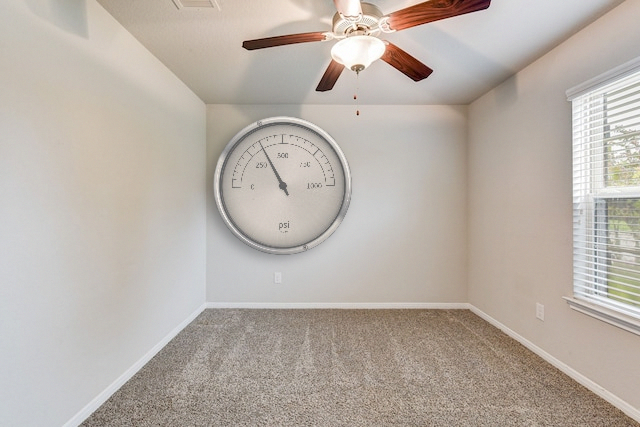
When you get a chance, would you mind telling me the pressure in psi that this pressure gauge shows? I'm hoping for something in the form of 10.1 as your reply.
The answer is 350
